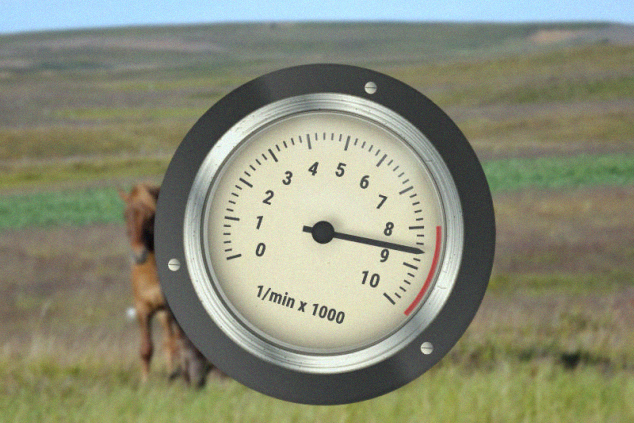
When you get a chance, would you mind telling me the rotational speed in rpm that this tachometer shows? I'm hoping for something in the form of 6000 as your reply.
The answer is 8600
